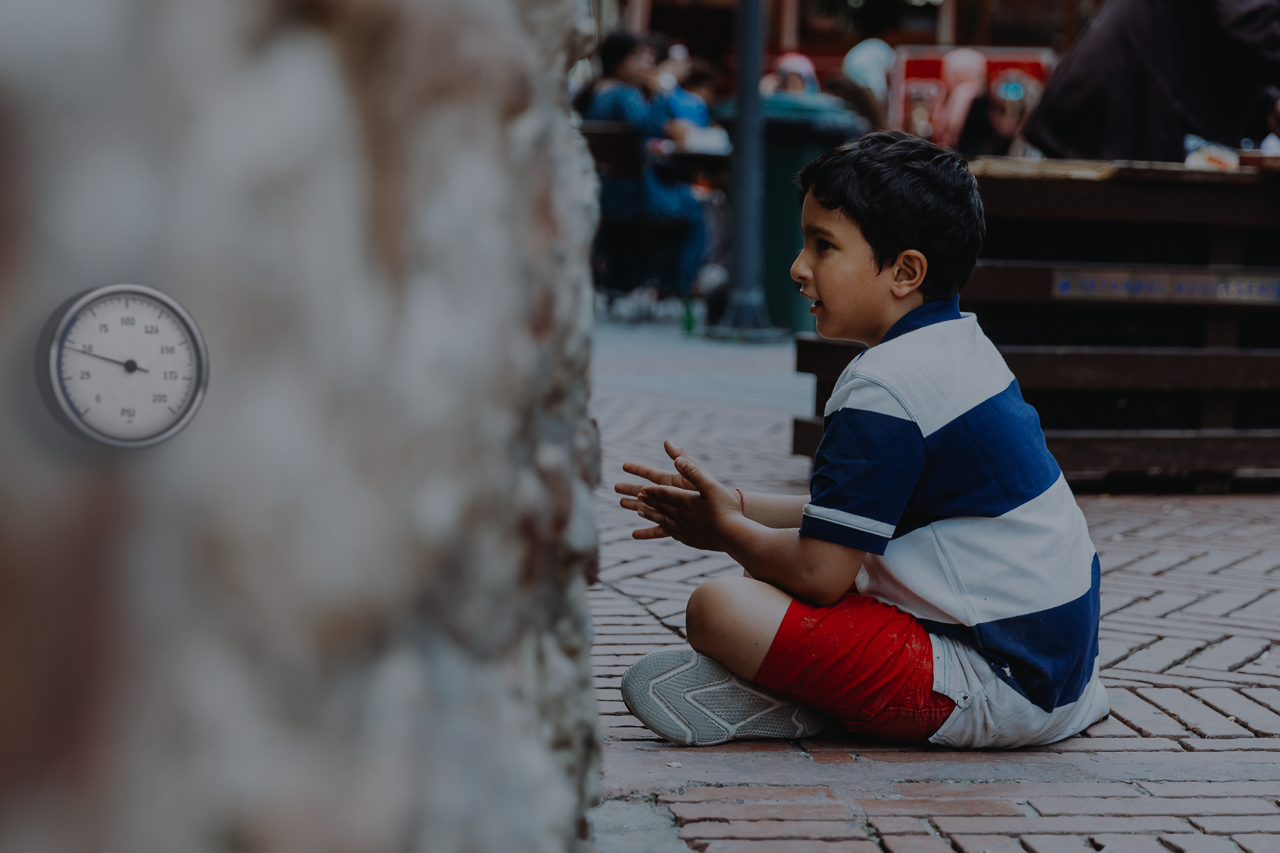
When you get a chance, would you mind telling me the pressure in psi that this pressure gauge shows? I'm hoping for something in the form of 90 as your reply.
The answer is 45
